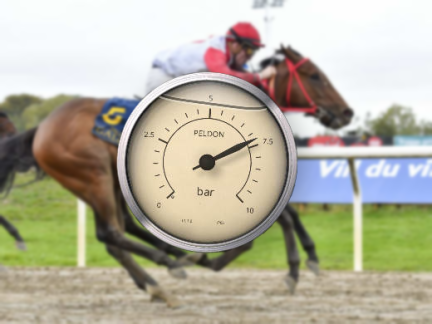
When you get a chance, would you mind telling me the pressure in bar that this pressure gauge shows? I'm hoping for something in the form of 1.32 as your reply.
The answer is 7.25
